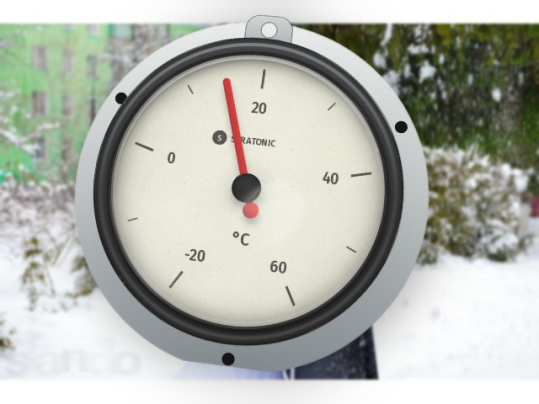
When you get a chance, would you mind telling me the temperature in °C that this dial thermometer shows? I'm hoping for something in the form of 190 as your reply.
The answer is 15
